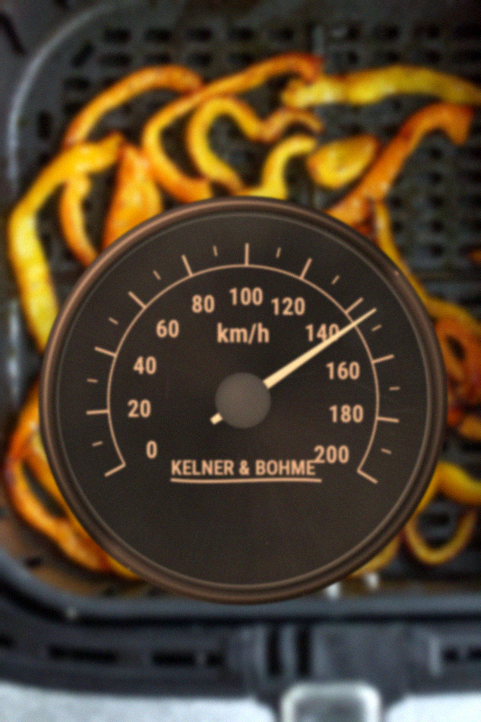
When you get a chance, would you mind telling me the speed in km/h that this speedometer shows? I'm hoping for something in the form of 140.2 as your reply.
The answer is 145
